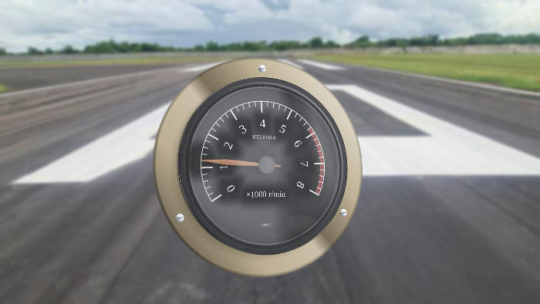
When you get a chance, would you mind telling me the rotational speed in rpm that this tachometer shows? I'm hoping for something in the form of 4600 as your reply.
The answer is 1200
